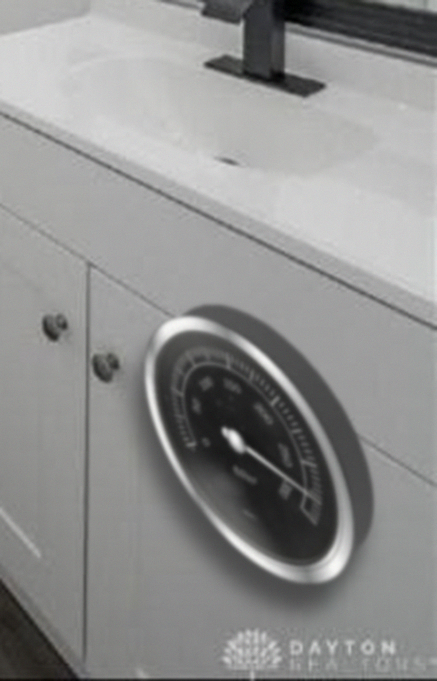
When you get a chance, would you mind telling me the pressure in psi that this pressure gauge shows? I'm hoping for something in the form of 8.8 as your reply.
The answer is 275
